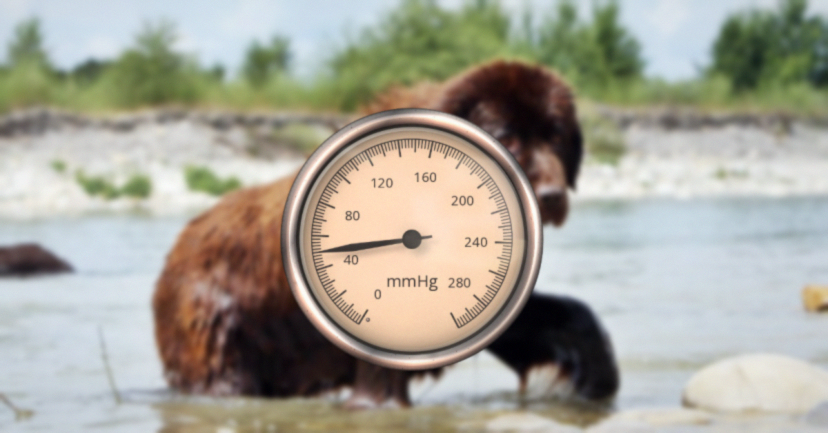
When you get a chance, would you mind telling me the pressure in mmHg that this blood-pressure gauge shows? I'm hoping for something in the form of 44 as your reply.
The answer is 50
